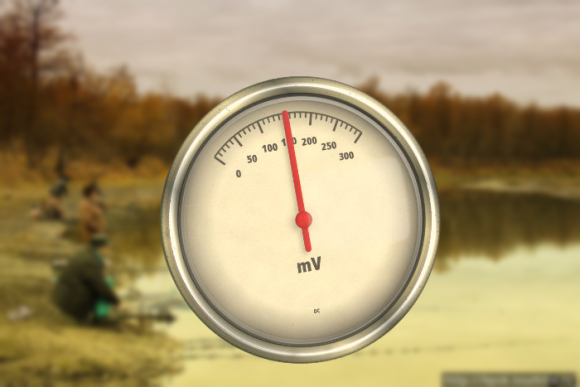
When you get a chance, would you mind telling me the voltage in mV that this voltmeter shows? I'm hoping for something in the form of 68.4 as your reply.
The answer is 150
